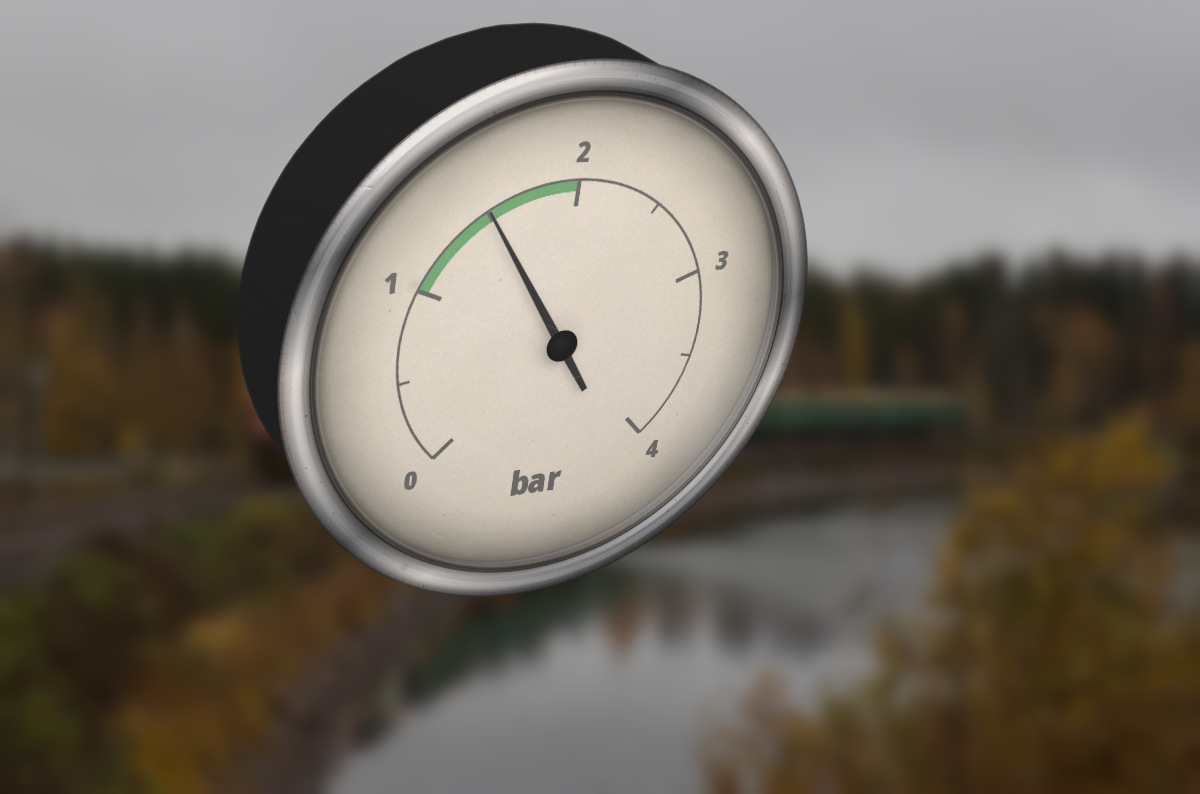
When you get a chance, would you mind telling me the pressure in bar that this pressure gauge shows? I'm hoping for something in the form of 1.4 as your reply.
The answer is 1.5
